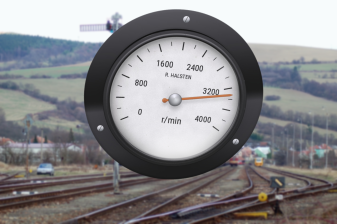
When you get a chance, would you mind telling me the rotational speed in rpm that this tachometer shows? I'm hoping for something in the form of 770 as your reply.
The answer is 3300
